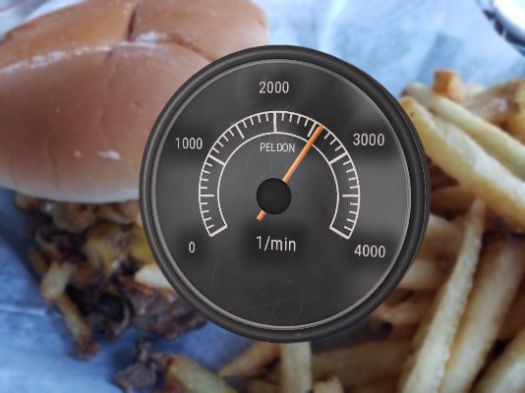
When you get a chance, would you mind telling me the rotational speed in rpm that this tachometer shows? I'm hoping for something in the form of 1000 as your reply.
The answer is 2600
